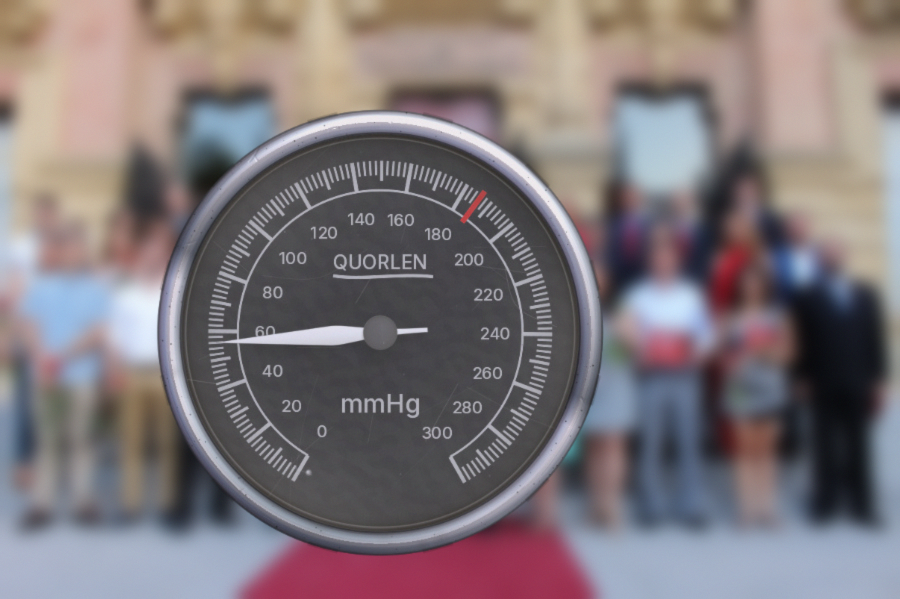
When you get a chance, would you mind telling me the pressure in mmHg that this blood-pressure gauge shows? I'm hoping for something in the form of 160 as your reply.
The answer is 56
